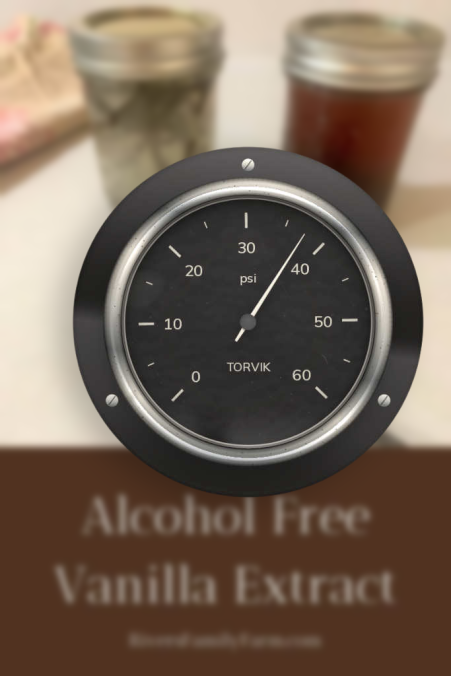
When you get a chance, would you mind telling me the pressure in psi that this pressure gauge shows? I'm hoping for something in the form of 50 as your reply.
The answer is 37.5
